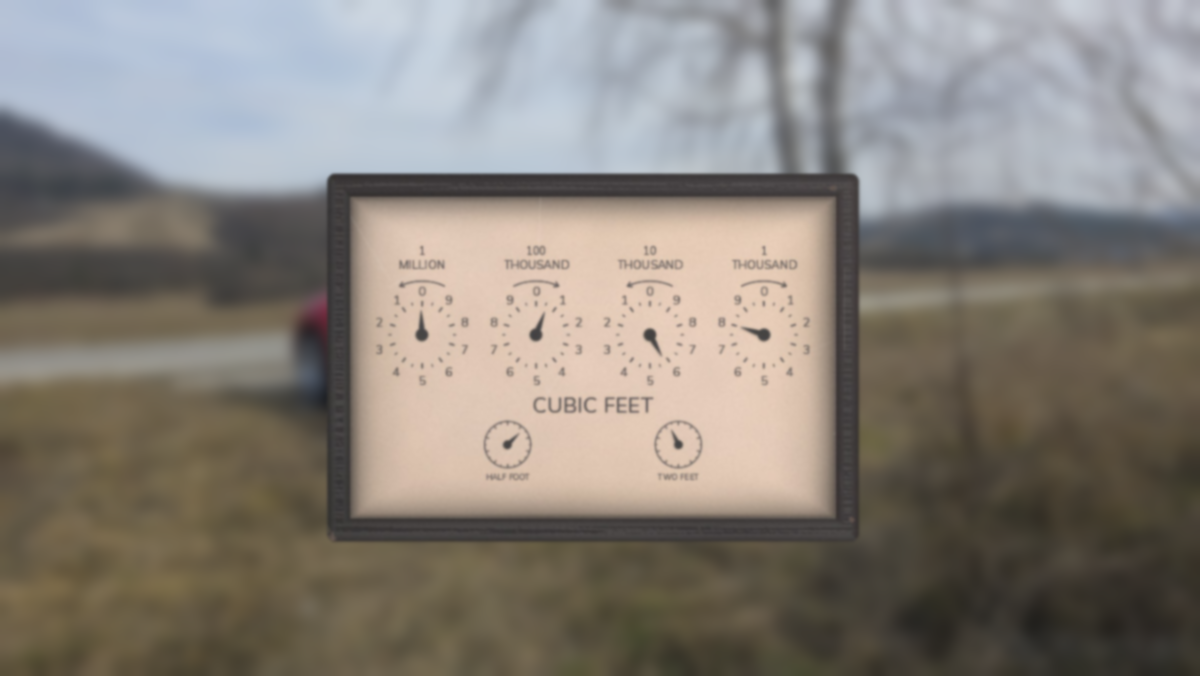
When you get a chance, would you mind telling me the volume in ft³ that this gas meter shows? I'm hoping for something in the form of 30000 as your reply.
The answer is 5800
